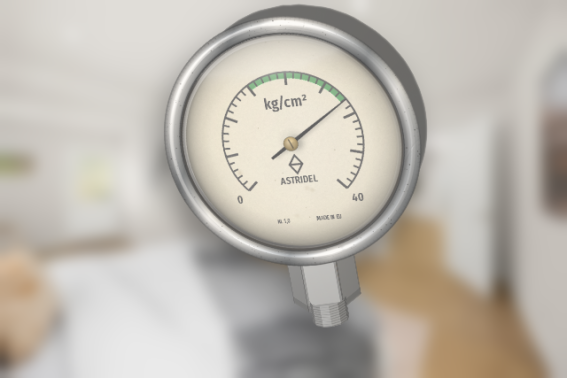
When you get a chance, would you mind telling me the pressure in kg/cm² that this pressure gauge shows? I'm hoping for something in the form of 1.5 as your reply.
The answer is 28
